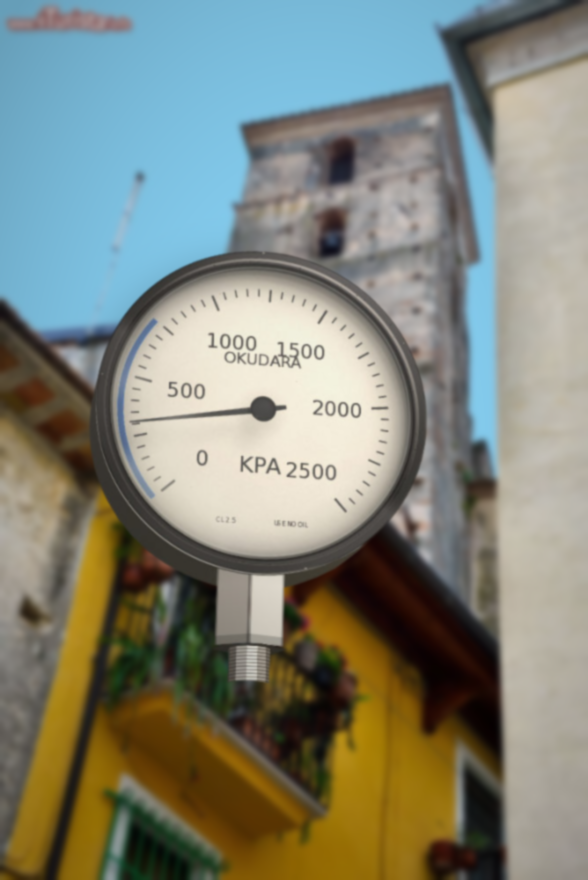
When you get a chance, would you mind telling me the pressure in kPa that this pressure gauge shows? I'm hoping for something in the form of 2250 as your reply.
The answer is 300
